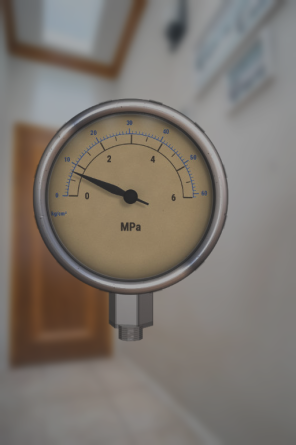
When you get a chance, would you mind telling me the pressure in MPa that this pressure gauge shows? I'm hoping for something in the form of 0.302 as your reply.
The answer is 0.75
